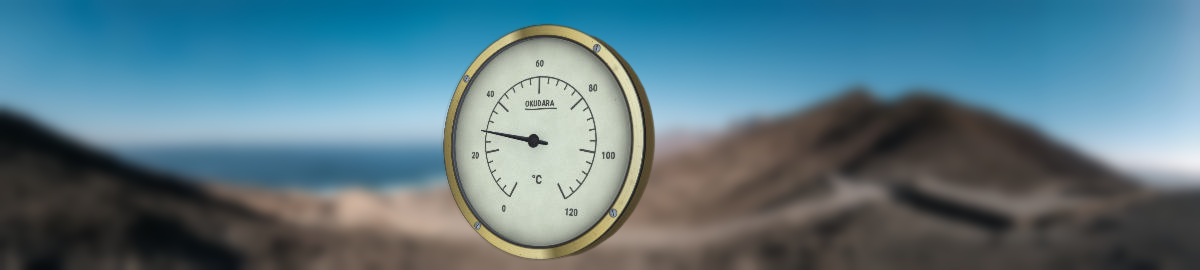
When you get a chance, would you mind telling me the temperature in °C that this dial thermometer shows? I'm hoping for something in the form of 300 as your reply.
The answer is 28
